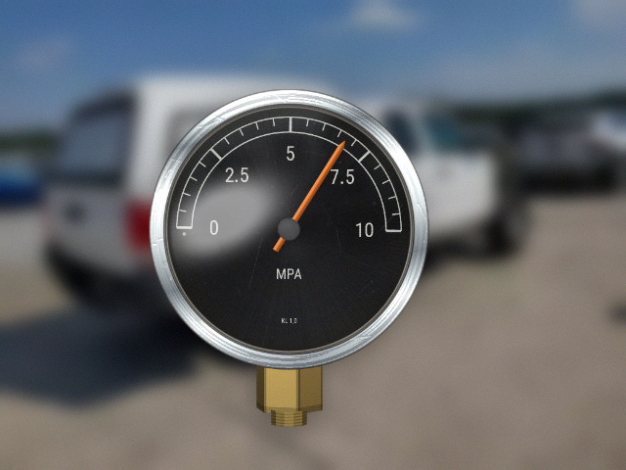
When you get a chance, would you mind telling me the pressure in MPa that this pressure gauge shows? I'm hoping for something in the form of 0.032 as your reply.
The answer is 6.75
